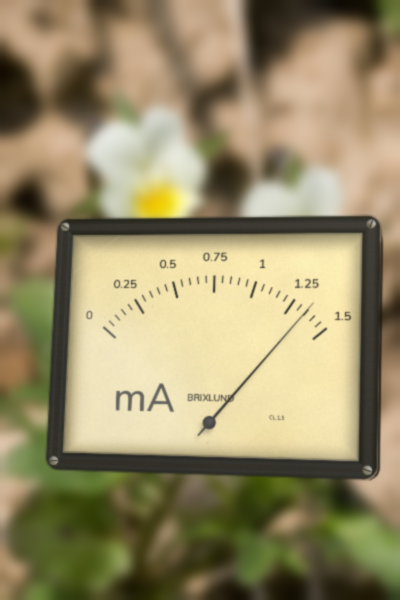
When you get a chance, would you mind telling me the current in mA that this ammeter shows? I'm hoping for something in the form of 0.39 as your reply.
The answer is 1.35
